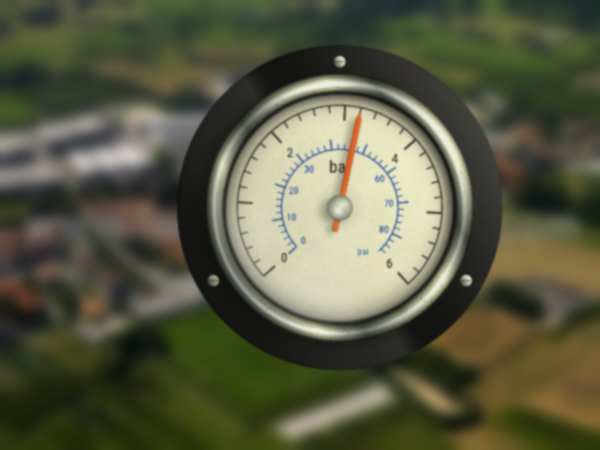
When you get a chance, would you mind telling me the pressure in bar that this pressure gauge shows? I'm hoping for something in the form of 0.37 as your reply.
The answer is 3.2
